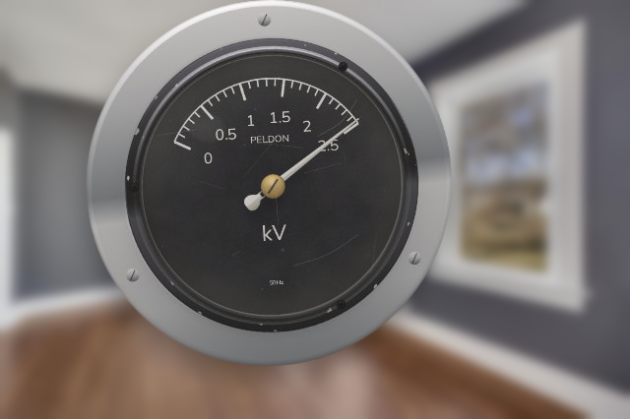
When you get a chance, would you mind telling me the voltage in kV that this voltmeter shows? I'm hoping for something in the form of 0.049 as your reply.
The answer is 2.45
